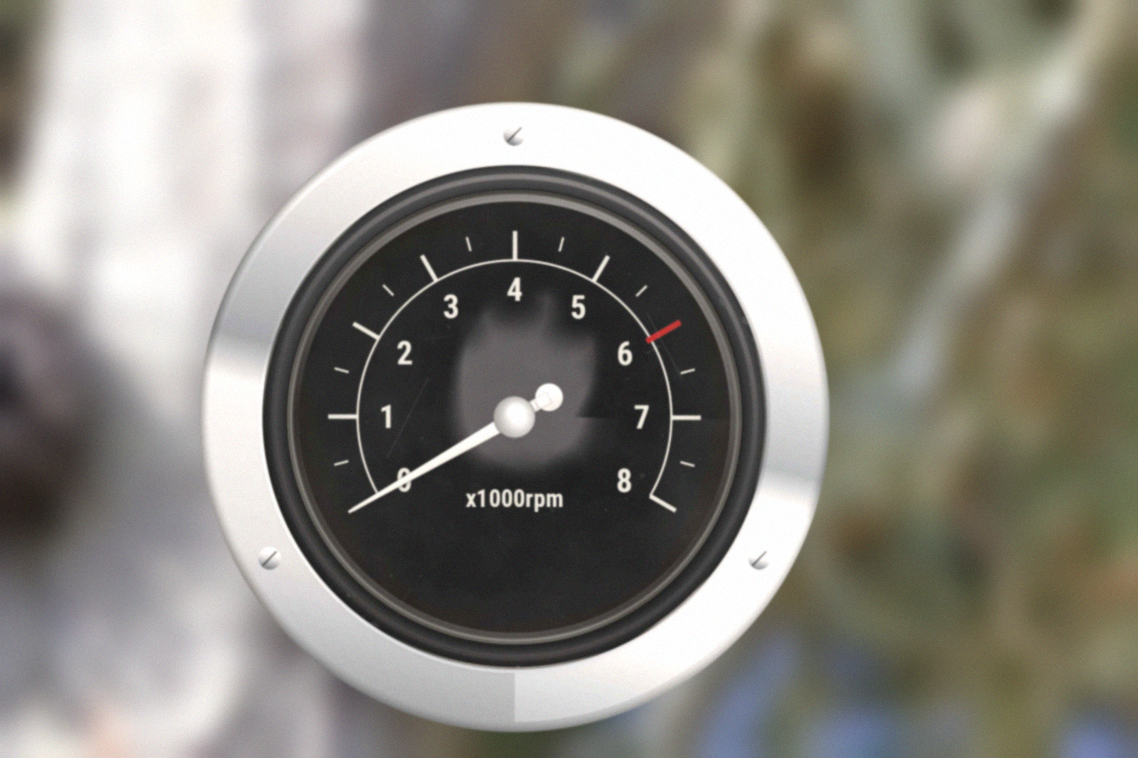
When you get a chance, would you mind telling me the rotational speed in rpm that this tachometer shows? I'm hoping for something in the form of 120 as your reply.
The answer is 0
